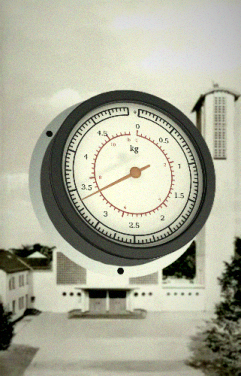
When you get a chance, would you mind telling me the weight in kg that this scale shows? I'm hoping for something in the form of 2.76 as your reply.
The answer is 3.35
